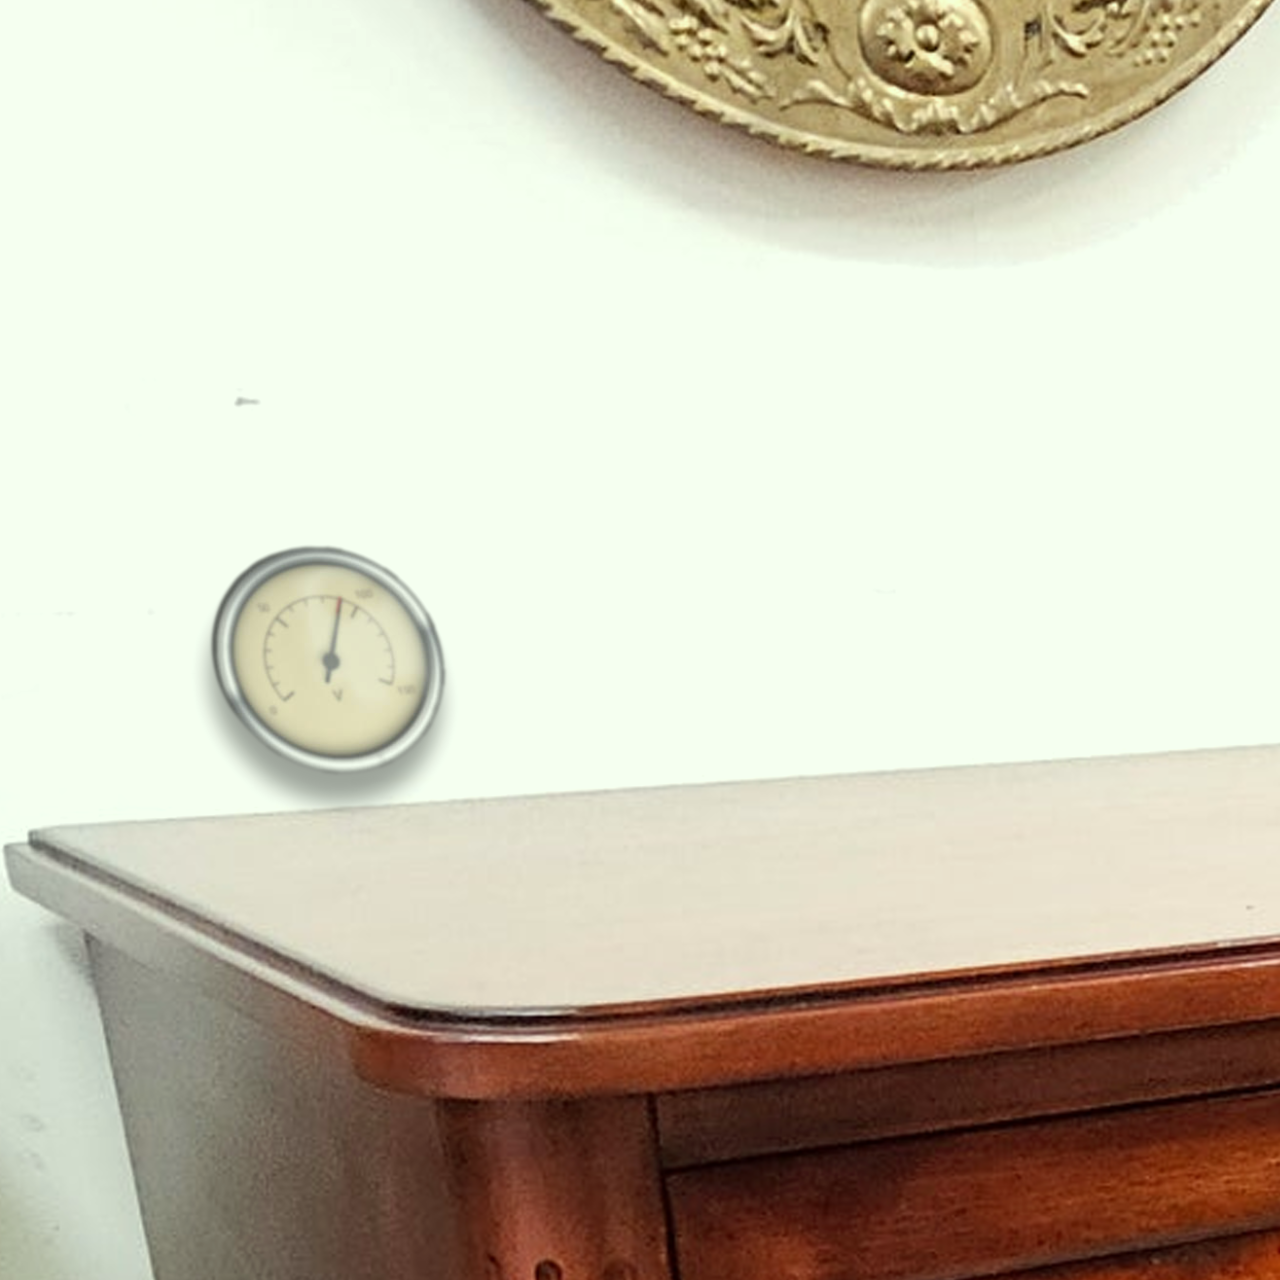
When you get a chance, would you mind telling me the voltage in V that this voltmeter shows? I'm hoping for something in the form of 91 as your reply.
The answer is 90
